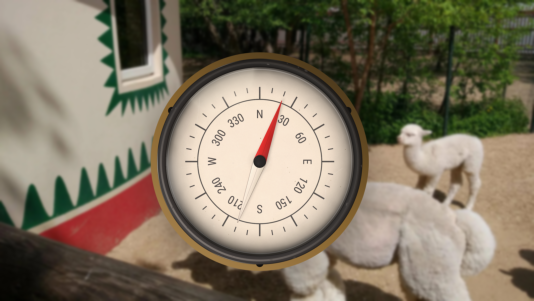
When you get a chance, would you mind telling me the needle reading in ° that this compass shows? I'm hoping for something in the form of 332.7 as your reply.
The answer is 20
